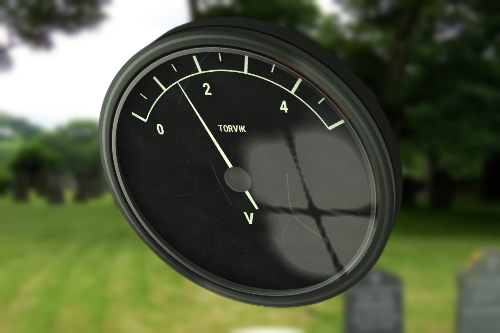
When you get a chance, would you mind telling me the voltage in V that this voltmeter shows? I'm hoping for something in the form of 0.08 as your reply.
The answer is 1.5
